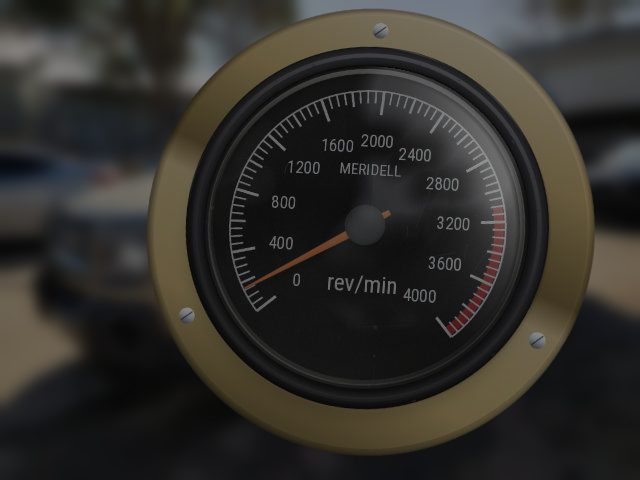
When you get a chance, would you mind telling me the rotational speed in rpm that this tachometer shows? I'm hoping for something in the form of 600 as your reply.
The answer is 150
